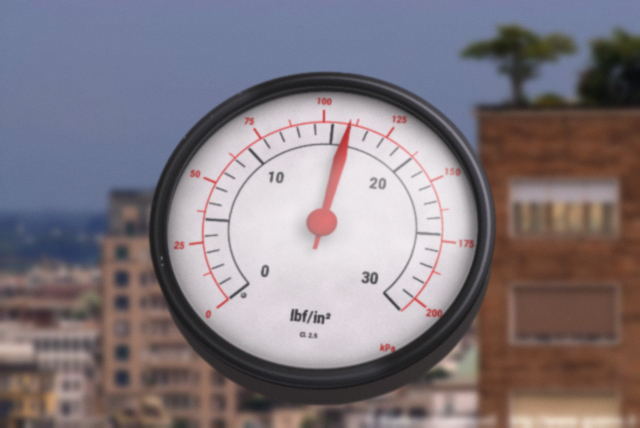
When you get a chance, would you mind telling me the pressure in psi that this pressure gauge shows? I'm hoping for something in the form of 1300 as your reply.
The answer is 16
